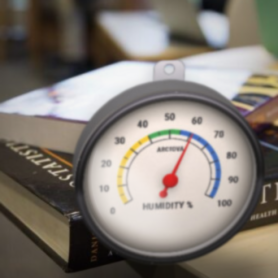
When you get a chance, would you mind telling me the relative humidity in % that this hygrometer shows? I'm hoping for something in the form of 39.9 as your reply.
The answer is 60
